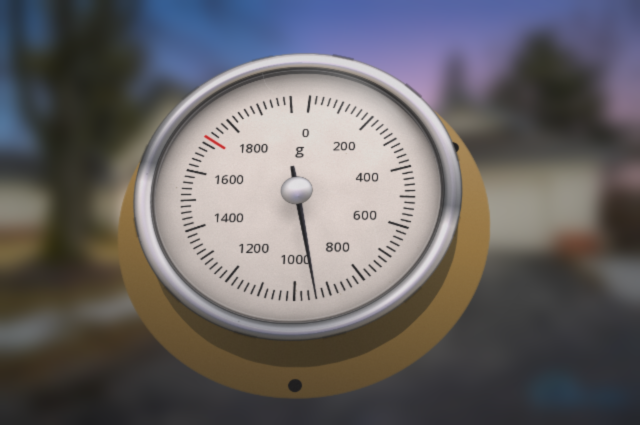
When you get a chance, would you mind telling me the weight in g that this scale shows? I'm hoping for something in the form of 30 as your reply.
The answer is 940
